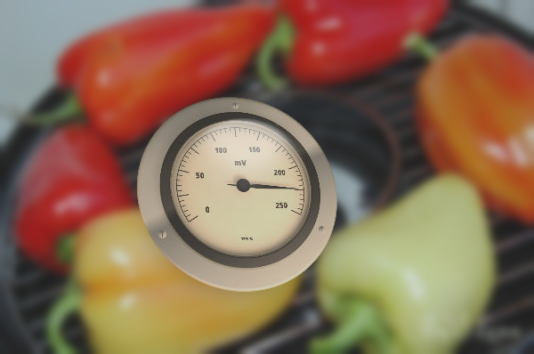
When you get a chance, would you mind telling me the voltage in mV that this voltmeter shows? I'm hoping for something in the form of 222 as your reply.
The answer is 225
